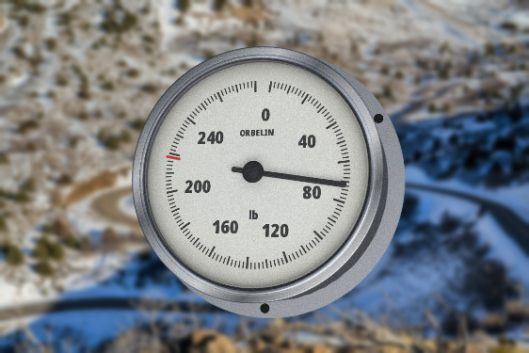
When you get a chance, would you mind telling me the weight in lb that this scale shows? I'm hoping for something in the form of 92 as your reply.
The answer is 72
